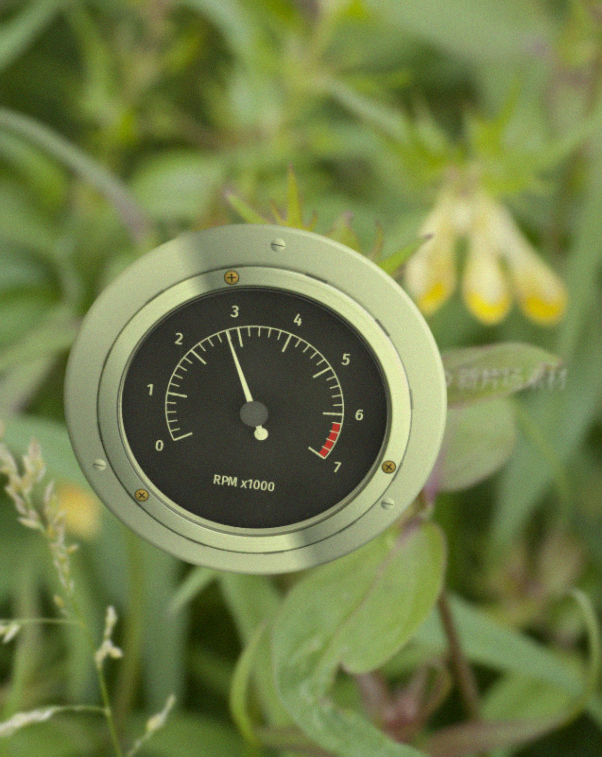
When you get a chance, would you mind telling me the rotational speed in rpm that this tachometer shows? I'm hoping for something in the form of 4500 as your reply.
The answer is 2800
